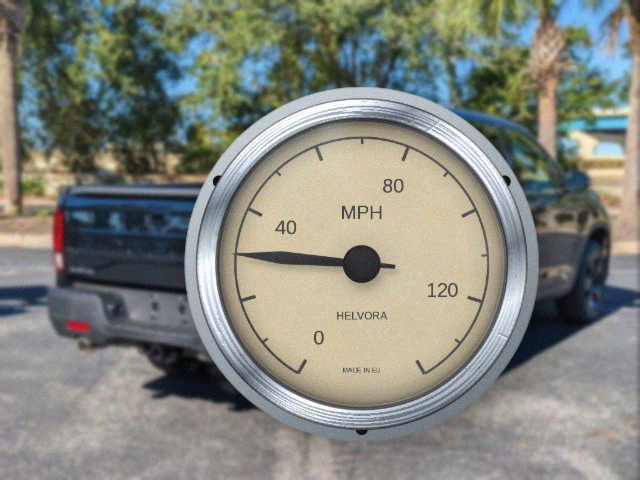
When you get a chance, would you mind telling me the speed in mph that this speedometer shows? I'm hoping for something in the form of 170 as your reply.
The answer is 30
